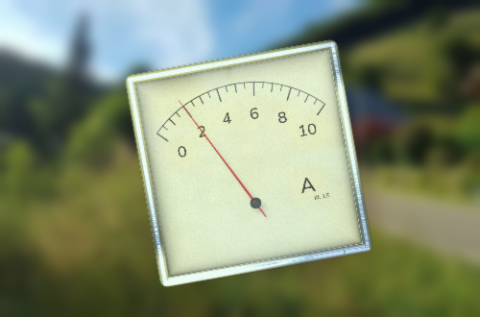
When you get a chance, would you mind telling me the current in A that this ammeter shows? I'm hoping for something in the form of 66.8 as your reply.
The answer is 2
